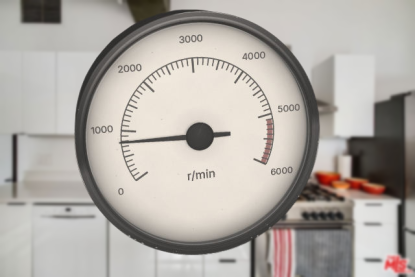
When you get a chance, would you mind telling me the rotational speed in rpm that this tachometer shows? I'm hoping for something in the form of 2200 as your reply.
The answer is 800
